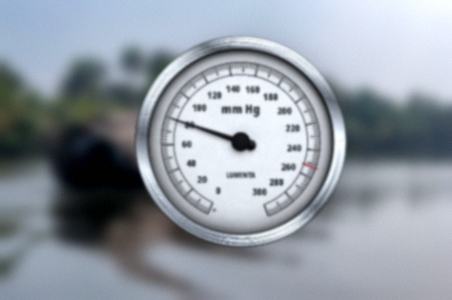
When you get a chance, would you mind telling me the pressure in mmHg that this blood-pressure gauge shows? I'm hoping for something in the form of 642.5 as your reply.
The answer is 80
